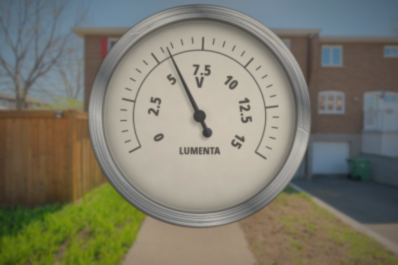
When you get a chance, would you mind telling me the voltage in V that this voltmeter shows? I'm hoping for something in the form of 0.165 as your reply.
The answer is 5.75
